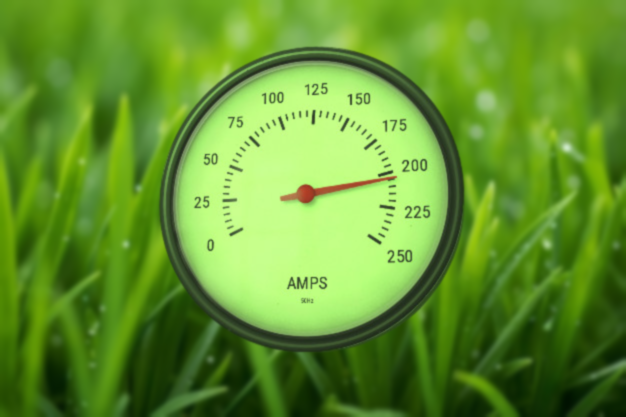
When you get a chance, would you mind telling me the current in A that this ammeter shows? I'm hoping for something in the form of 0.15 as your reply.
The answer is 205
